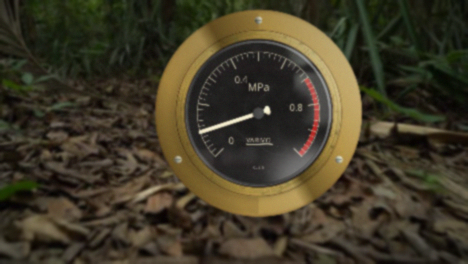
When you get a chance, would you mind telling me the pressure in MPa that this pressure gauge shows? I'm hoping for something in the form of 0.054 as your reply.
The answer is 0.1
